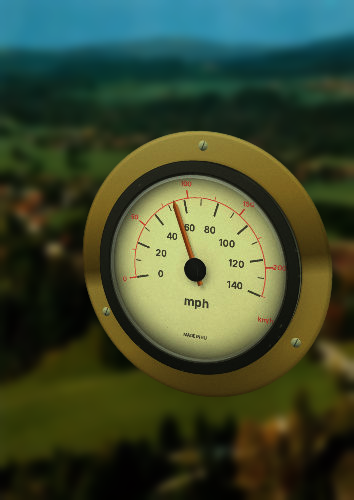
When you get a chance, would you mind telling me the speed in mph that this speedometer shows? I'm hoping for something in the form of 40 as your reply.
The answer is 55
